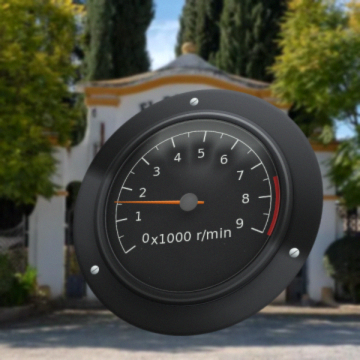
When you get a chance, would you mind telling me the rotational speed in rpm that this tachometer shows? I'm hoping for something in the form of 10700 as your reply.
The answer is 1500
